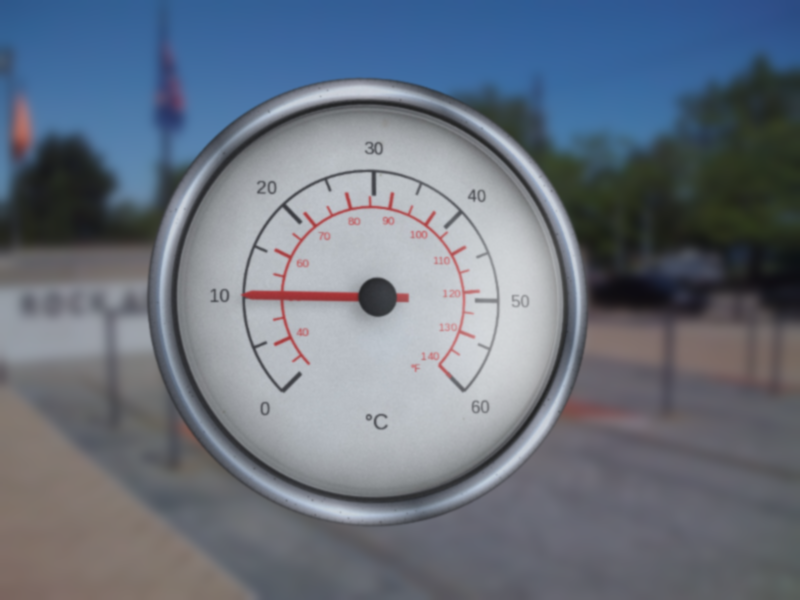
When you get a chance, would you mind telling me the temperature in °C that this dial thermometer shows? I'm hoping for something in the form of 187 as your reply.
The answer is 10
